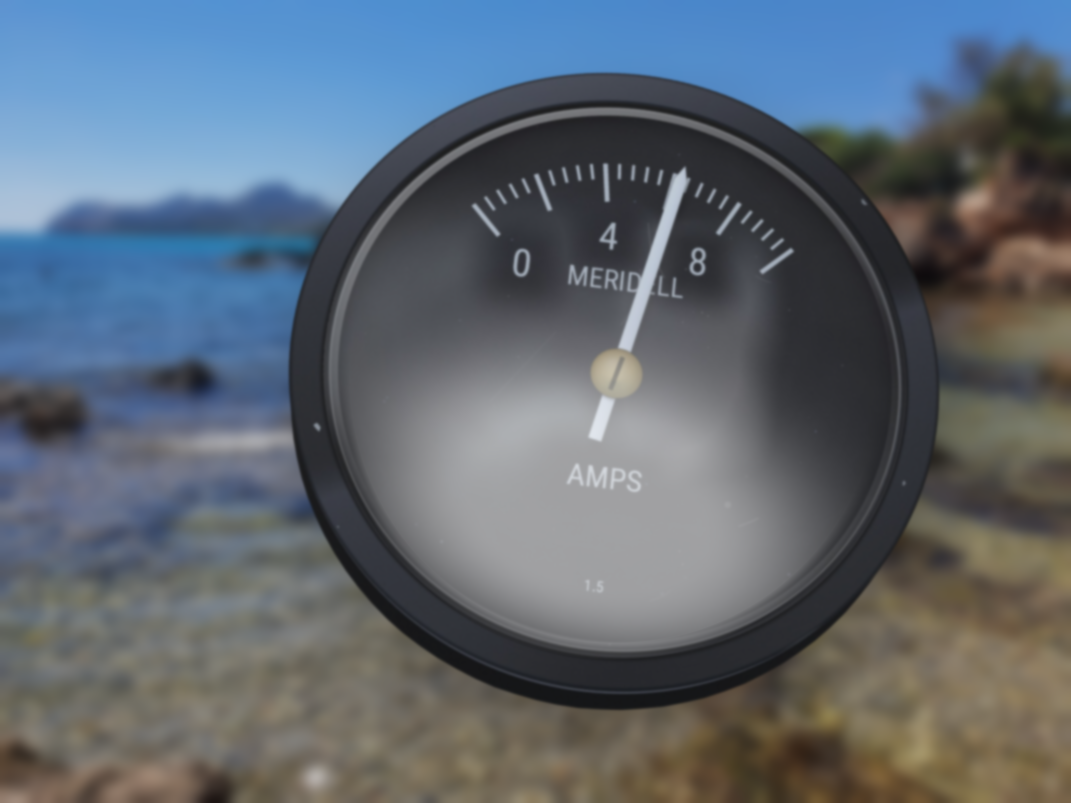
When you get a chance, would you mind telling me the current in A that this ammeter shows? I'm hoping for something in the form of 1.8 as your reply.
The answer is 6.2
